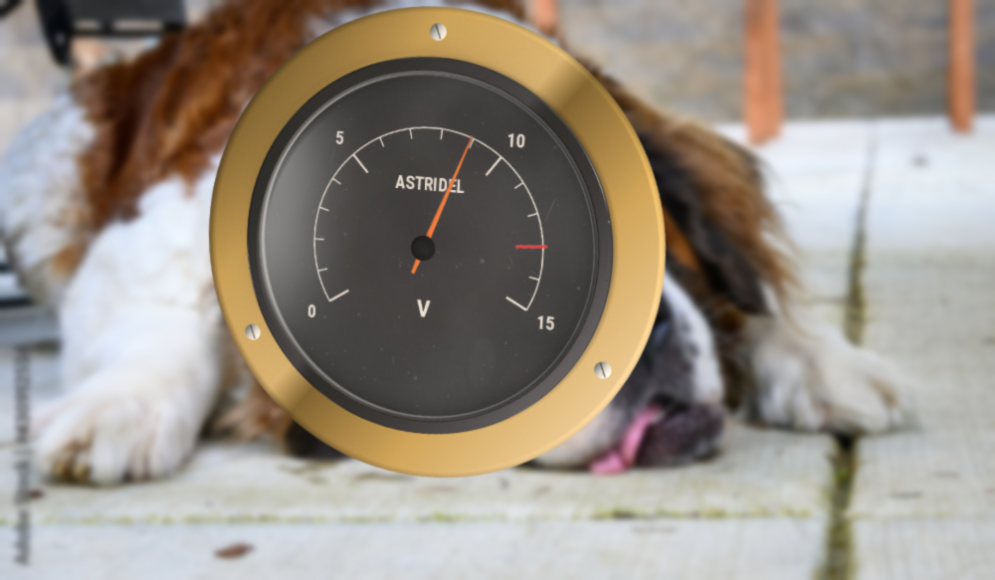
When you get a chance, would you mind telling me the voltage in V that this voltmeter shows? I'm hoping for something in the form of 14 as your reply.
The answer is 9
